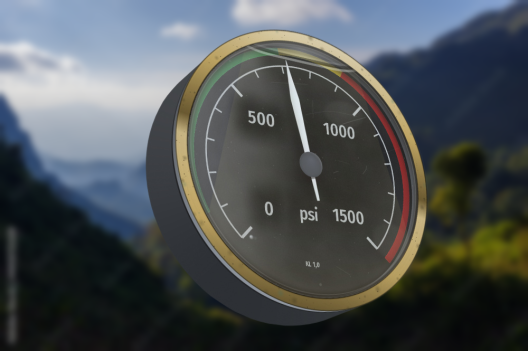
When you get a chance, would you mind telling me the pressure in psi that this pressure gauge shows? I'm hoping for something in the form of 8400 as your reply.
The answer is 700
